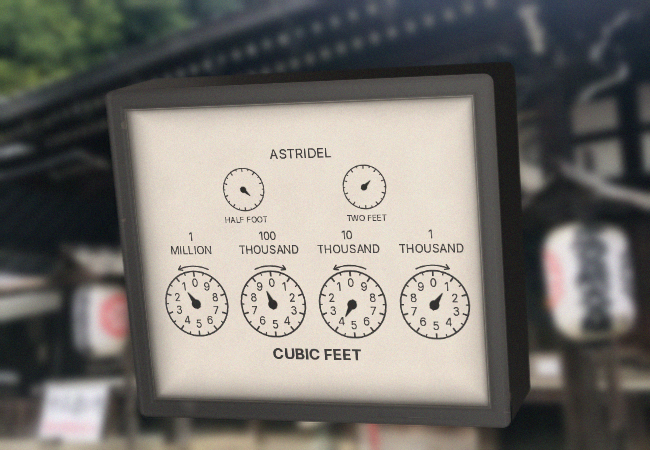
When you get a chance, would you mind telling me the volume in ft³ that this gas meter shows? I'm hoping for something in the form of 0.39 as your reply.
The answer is 94100
